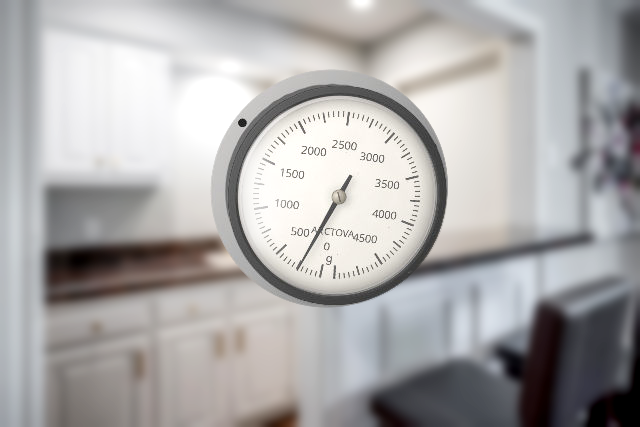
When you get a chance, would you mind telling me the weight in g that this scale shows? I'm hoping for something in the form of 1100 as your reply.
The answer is 250
